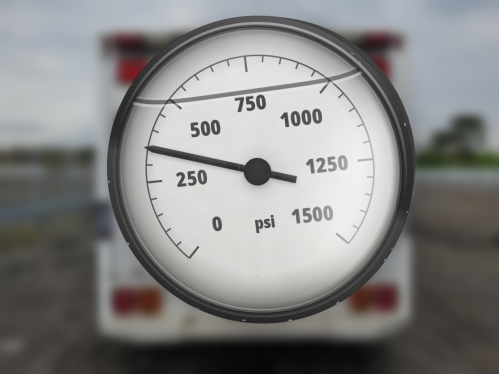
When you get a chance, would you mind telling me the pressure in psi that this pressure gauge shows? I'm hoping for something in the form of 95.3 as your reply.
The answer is 350
